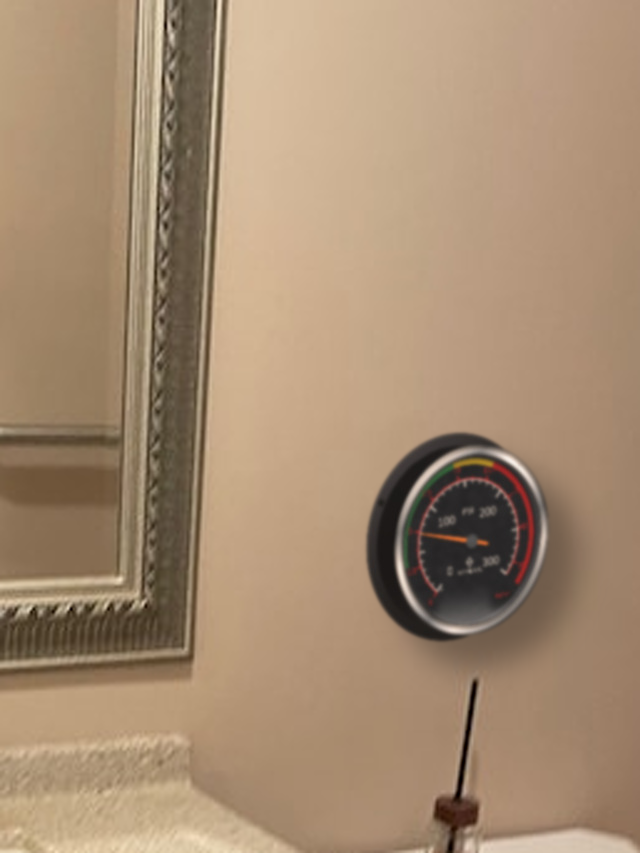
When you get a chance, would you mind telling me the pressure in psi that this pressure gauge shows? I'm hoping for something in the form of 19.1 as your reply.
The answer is 70
